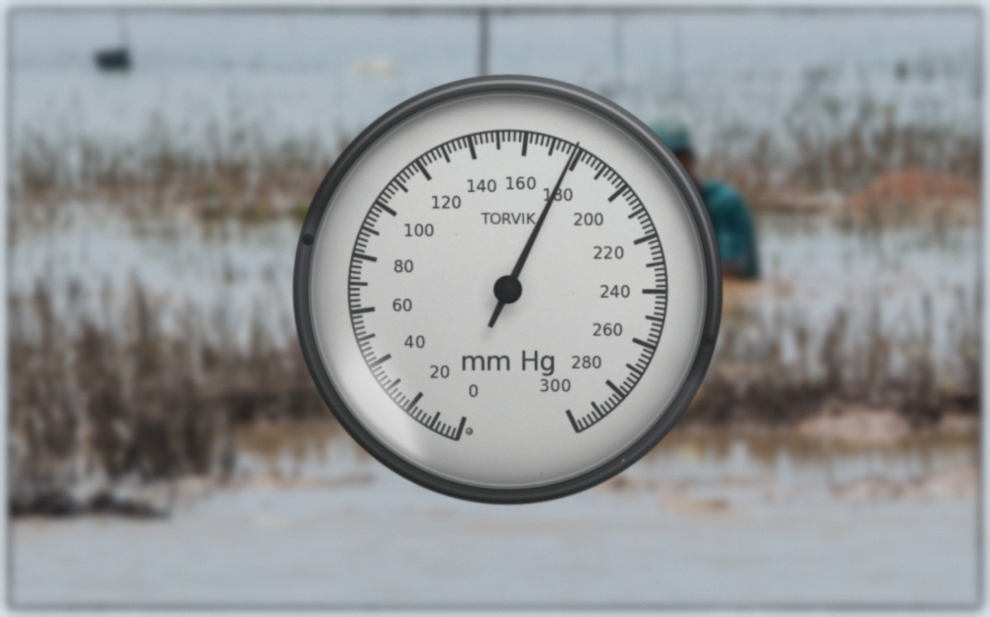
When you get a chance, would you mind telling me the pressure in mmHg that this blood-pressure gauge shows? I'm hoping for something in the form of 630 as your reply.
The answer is 178
